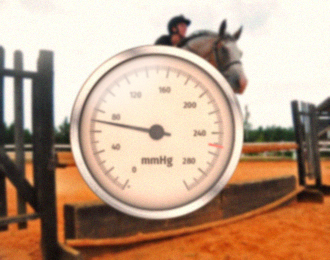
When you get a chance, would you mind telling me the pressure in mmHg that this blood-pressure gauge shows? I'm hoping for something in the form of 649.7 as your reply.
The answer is 70
